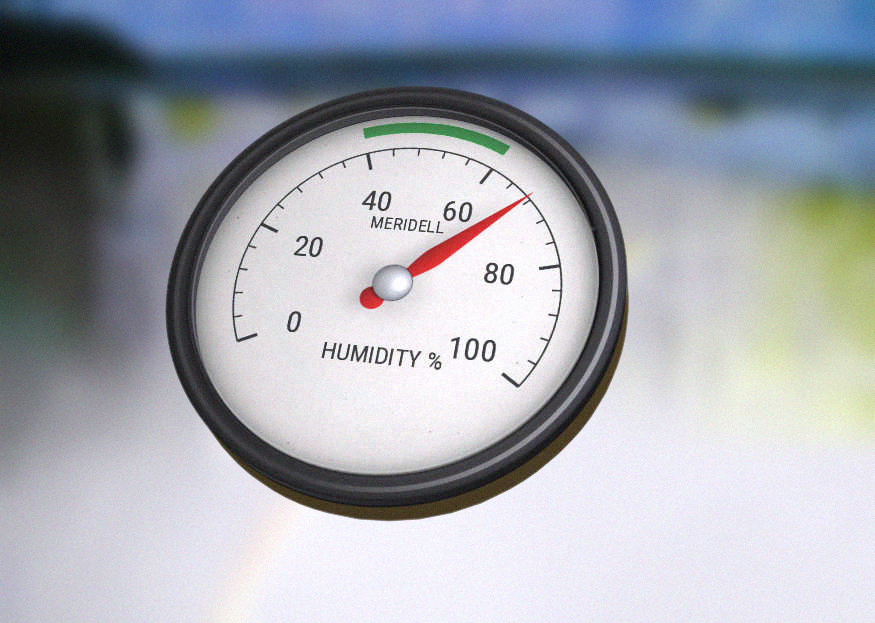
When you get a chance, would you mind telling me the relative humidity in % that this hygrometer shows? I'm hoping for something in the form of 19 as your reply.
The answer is 68
